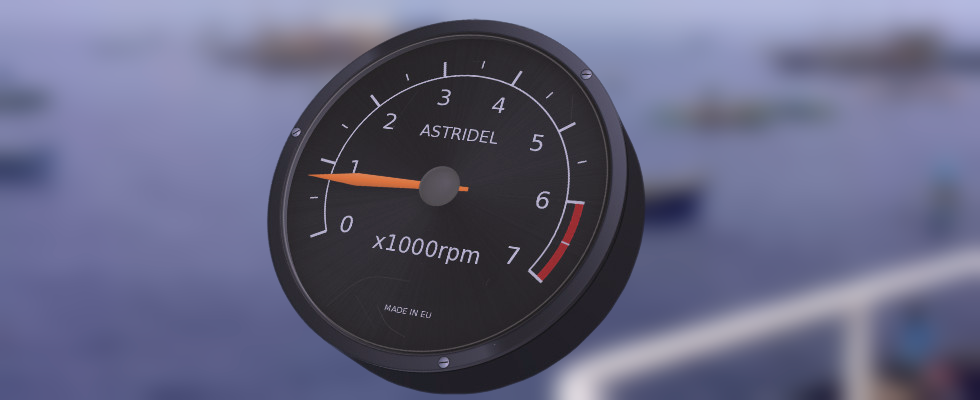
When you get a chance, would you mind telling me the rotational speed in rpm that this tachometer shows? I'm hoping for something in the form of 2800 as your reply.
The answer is 750
